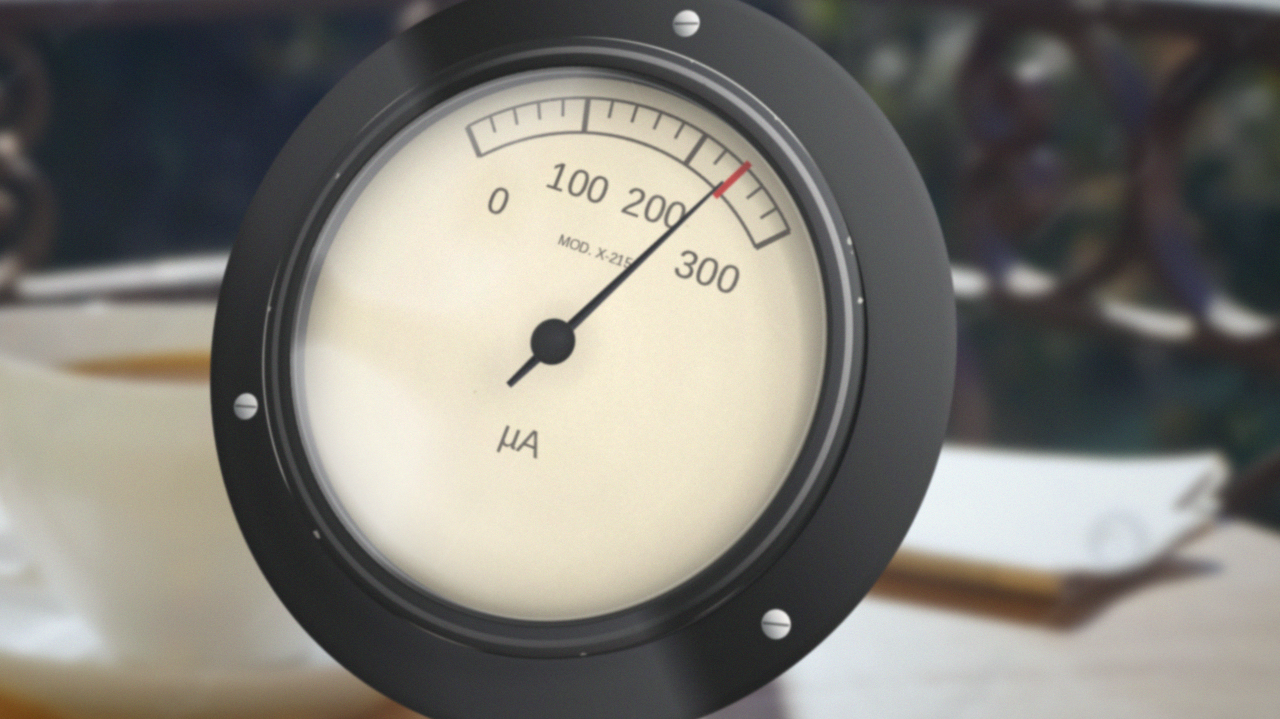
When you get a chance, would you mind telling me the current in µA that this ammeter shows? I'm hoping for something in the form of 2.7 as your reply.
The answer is 240
